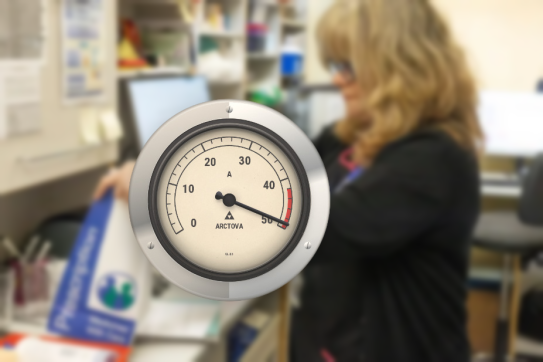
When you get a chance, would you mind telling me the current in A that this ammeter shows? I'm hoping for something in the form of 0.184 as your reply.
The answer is 49
